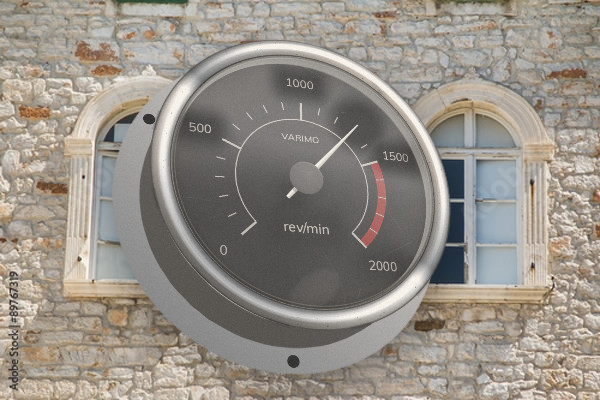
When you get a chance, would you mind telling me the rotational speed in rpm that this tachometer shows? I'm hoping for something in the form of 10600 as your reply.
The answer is 1300
